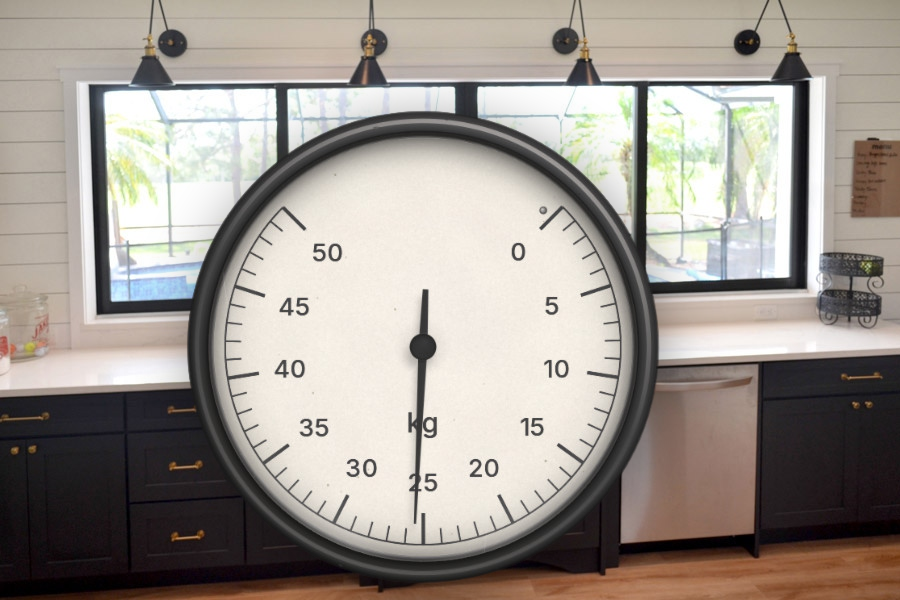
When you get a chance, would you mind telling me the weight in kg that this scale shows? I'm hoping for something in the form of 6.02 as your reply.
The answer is 25.5
